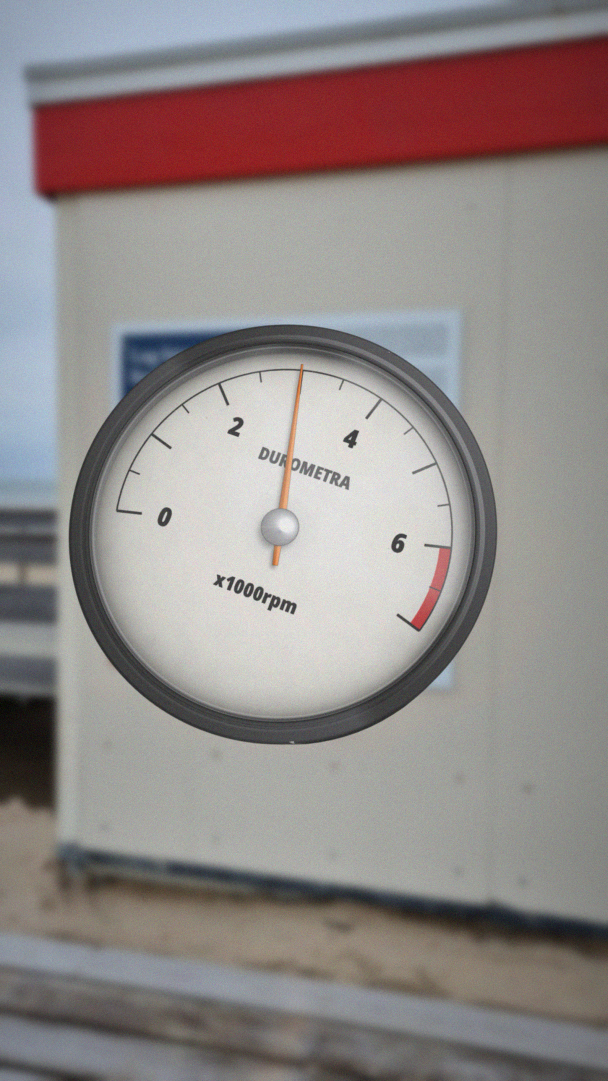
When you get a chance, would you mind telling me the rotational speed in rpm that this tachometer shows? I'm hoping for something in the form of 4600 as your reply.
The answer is 3000
